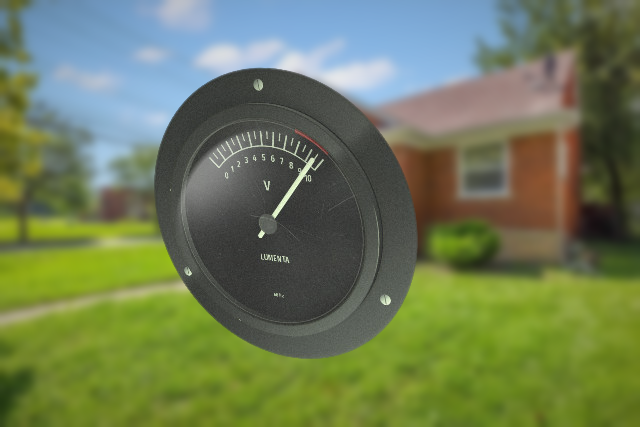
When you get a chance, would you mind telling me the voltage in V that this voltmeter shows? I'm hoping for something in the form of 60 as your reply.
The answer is 9.5
